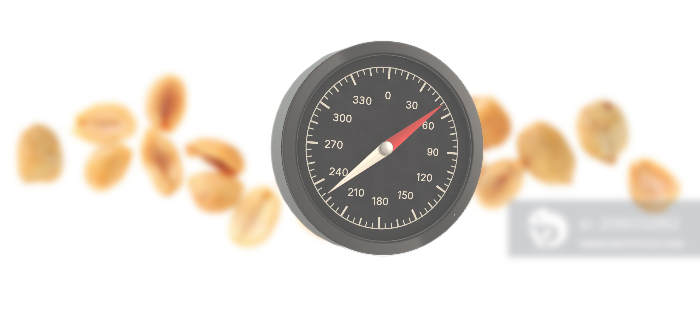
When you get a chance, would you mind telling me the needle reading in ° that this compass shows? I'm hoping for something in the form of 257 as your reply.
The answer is 50
